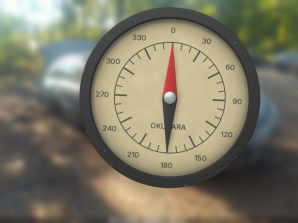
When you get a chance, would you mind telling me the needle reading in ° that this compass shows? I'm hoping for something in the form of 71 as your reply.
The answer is 0
